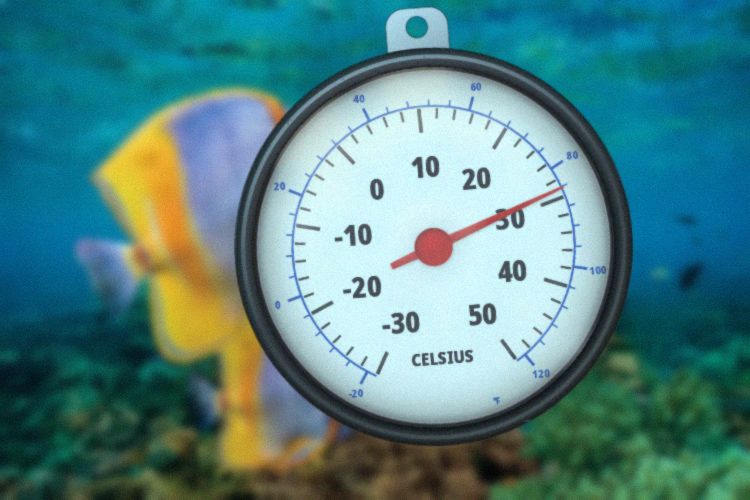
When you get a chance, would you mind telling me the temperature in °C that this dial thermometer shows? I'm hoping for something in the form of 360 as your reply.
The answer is 29
